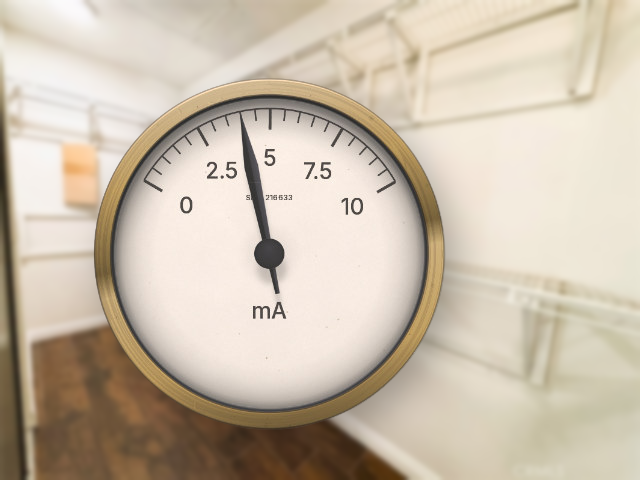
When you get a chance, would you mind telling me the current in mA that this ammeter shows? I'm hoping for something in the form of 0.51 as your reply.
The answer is 4
